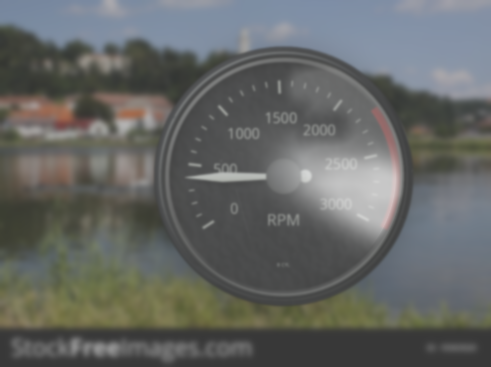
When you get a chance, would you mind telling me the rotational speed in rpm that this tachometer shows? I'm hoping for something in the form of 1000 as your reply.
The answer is 400
